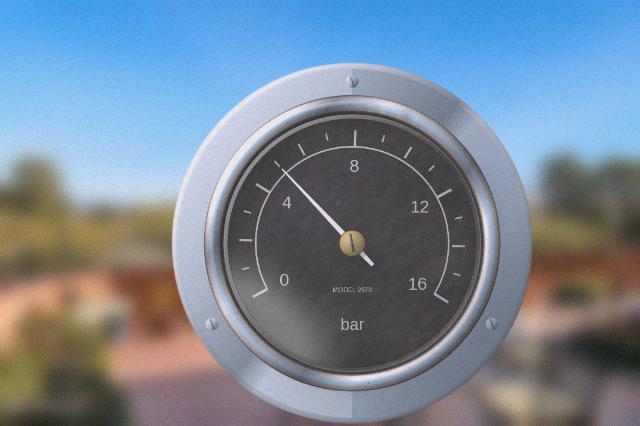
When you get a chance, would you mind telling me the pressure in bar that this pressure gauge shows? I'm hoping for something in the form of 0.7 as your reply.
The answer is 5
